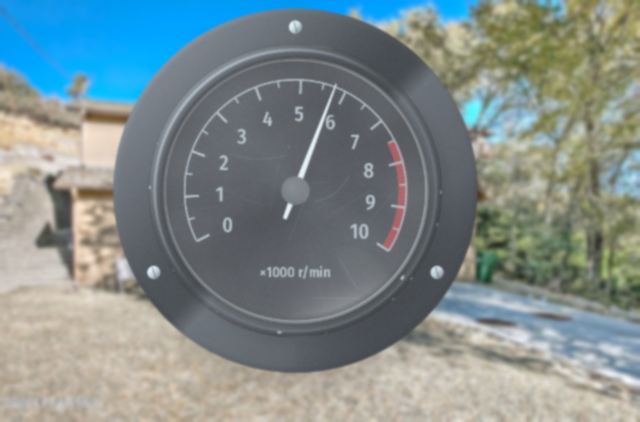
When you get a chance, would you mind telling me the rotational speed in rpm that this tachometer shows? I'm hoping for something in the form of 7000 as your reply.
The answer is 5750
